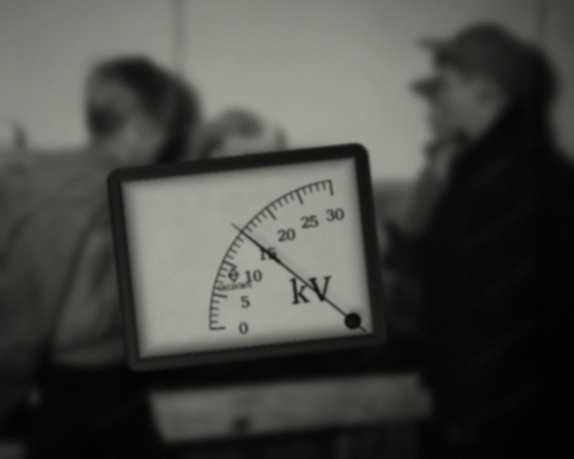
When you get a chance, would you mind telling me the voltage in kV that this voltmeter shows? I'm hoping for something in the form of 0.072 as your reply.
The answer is 15
